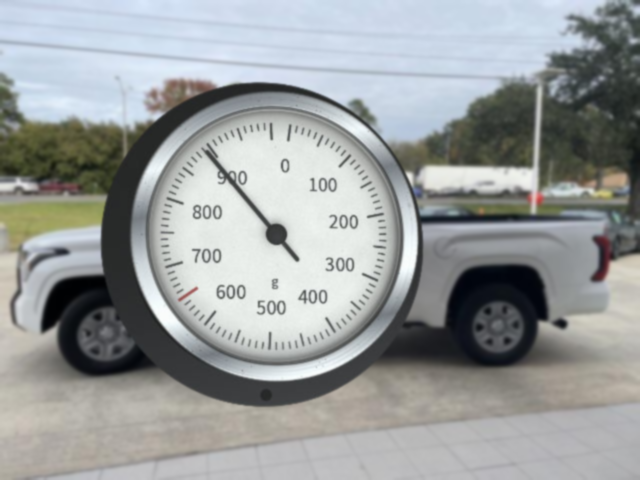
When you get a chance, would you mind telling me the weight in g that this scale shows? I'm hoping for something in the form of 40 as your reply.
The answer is 890
